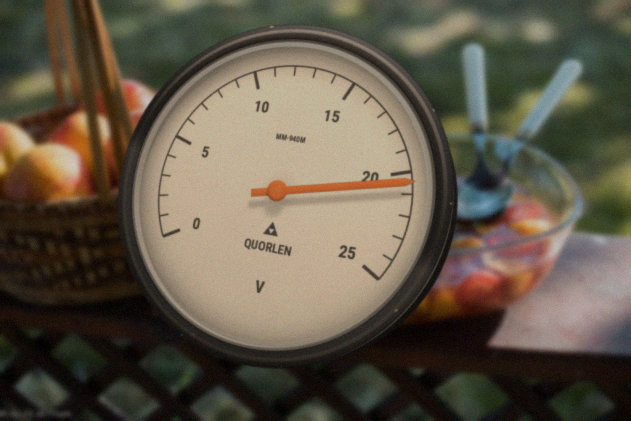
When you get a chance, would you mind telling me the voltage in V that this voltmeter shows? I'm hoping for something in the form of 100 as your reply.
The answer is 20.5
